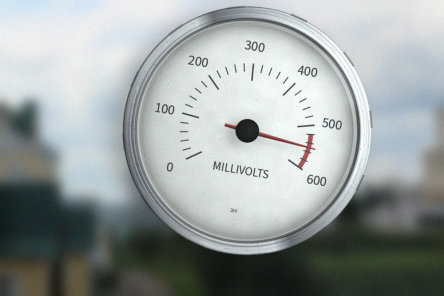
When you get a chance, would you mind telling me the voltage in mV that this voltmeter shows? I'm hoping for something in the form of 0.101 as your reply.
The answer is 550
